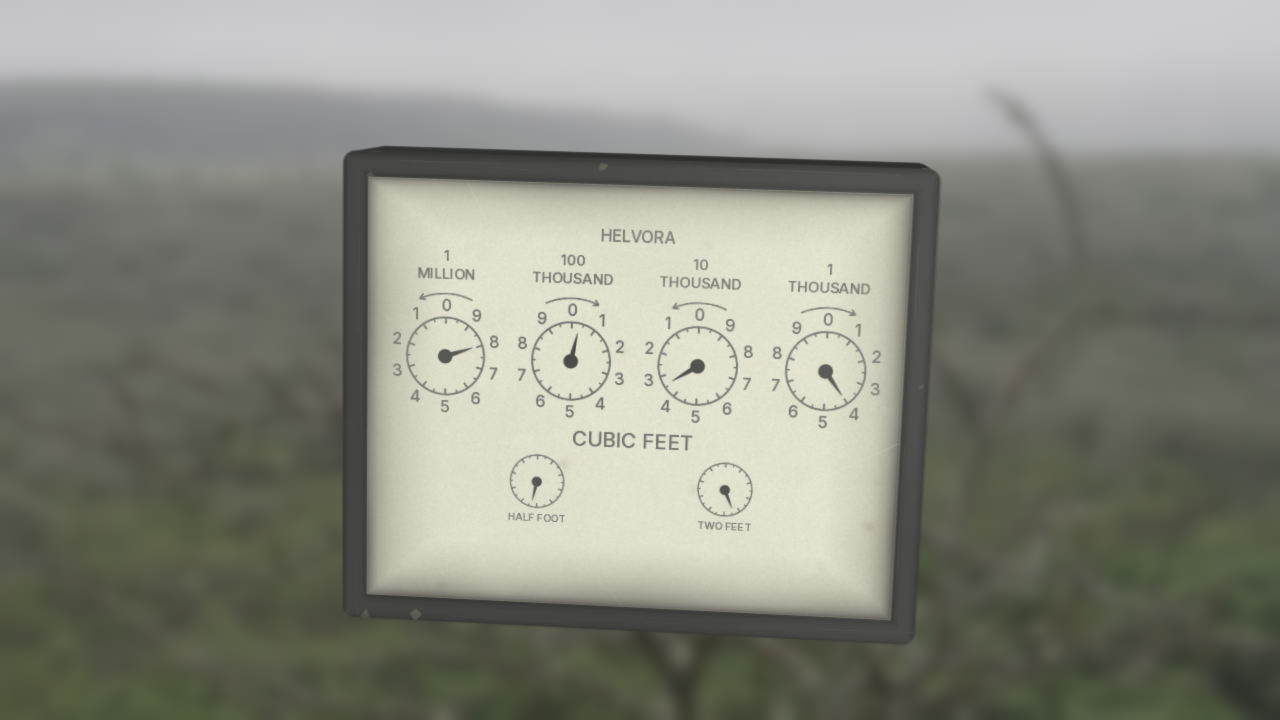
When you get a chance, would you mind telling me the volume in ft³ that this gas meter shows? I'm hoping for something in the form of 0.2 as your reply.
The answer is 803400
